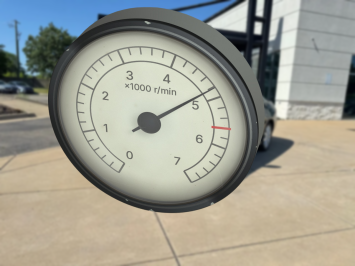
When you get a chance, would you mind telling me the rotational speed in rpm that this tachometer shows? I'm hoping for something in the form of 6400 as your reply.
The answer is 4800
